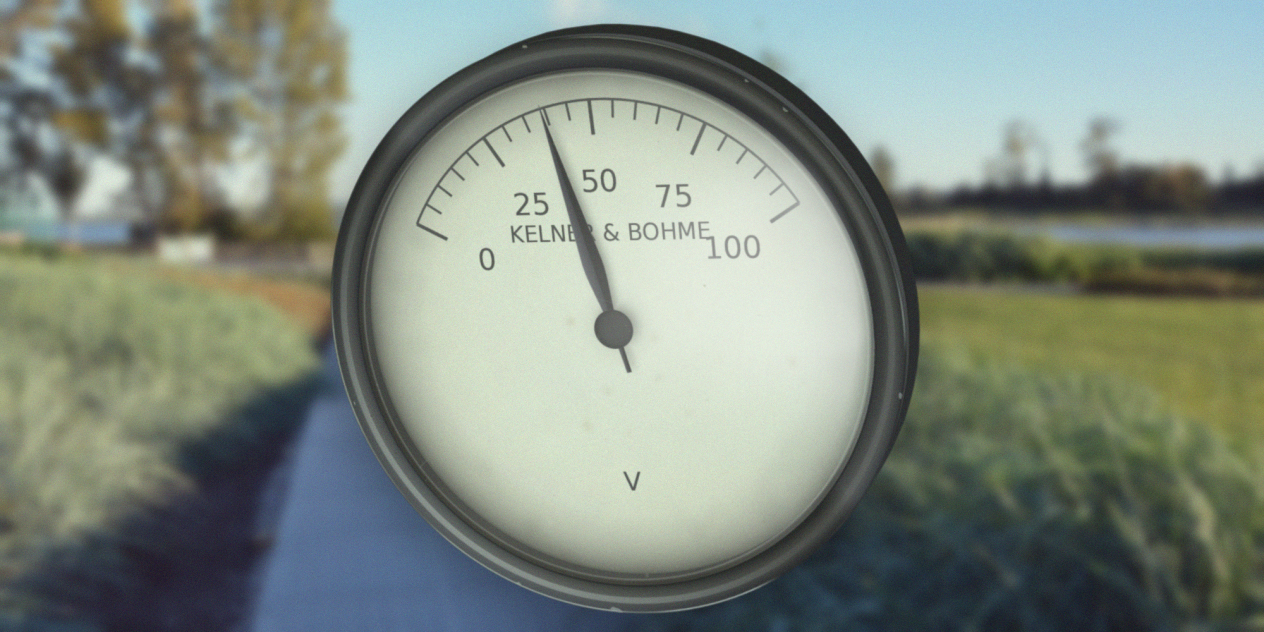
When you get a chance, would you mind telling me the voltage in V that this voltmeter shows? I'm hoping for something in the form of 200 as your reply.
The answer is 40
